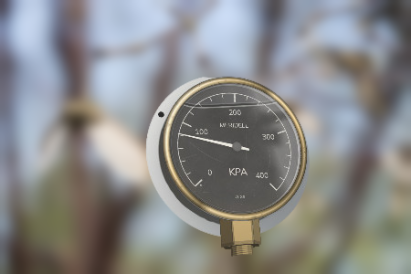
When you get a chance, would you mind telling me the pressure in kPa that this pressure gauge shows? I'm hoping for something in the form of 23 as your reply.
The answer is 80
